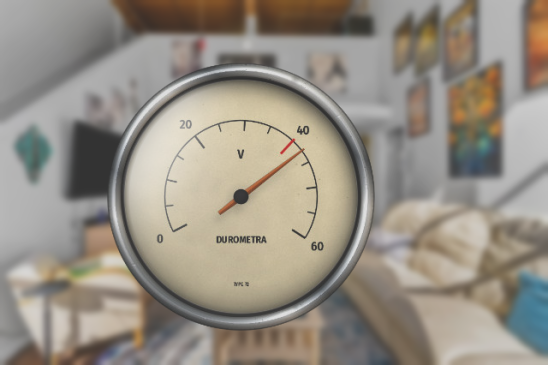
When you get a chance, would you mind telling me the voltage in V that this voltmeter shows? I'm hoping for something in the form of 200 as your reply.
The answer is 42.5
